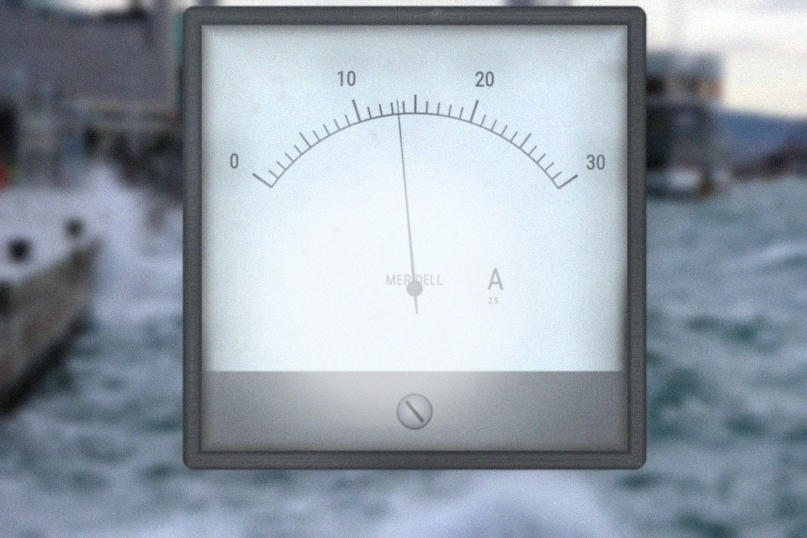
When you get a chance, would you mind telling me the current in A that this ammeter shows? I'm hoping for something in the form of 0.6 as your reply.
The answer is 13.5
